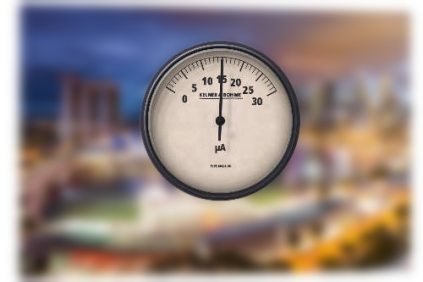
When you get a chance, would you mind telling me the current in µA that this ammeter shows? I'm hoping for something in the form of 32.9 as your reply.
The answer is 15
